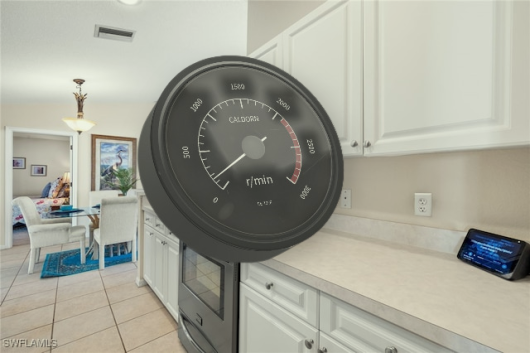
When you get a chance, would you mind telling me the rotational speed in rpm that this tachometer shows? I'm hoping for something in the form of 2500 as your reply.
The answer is 150
